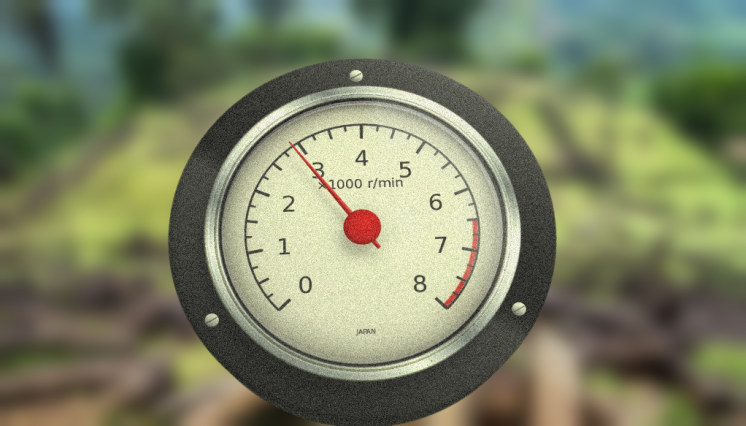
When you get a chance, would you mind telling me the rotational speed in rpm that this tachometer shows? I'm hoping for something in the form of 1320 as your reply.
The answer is 2875
